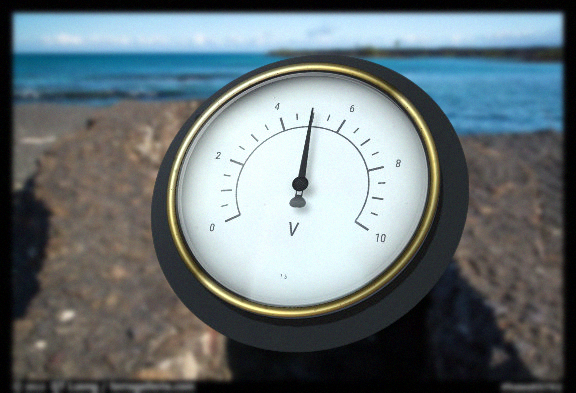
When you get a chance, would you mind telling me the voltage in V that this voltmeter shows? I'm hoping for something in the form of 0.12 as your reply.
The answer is 5
